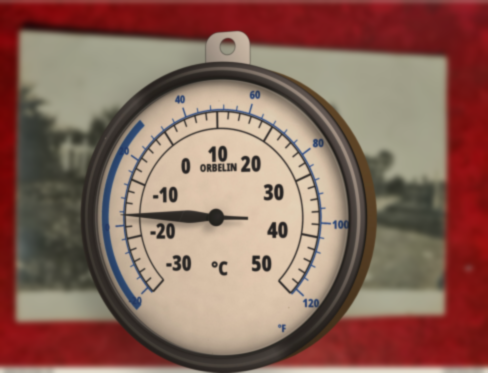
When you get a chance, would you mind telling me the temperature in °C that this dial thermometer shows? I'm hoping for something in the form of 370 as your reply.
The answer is -16
